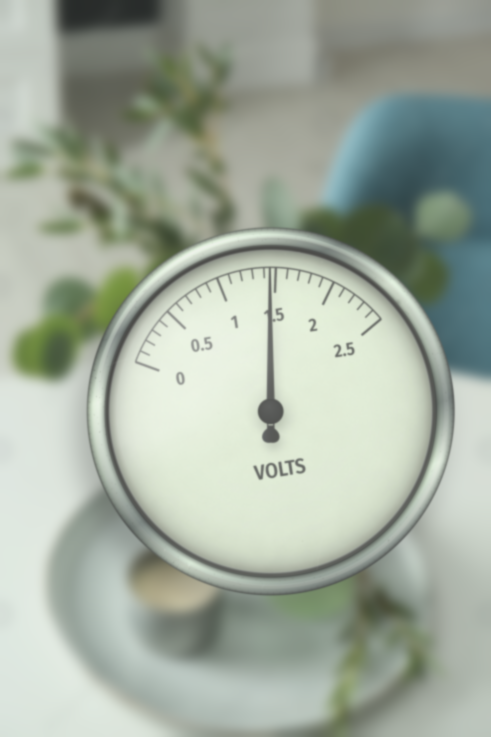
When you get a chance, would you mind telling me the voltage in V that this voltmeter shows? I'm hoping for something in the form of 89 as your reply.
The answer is 1.45
